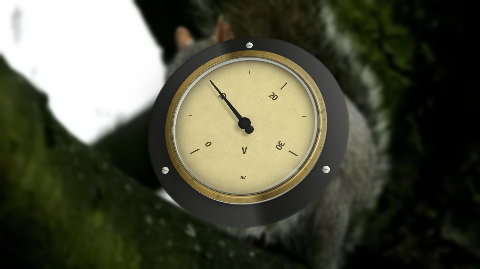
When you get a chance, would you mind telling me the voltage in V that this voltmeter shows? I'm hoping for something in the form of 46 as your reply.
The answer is 10
